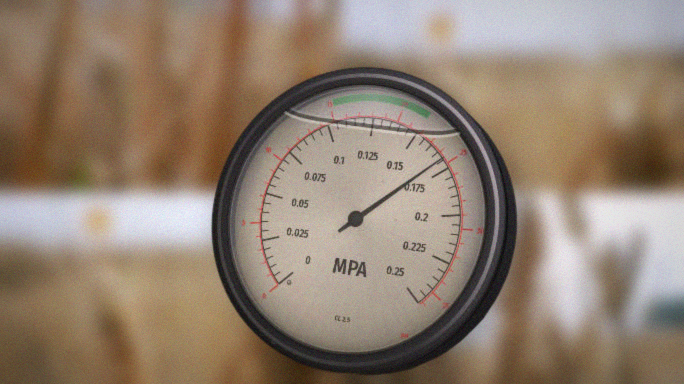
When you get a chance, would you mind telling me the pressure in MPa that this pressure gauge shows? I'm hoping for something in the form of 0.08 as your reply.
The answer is 0.17
